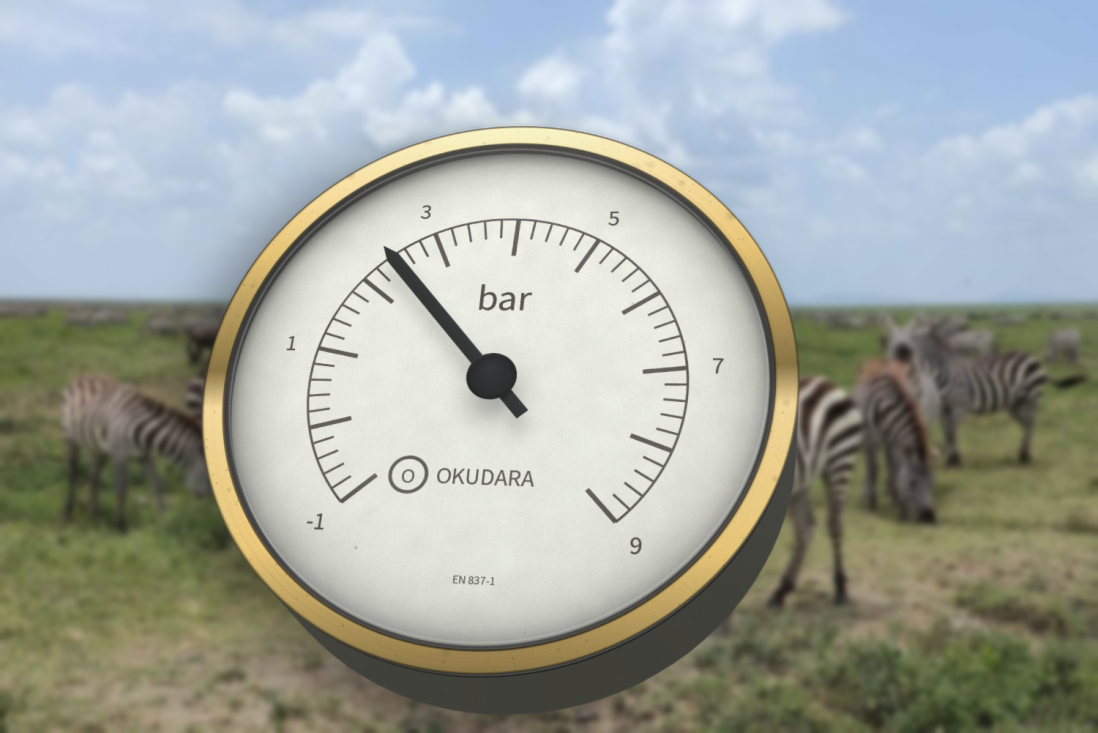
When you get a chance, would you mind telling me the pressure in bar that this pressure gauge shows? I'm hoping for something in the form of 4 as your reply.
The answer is 2.4
